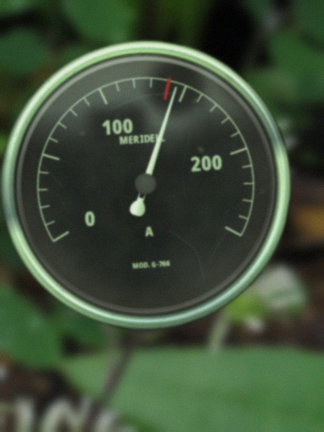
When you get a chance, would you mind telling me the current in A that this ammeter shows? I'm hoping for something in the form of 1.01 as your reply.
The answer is 145
